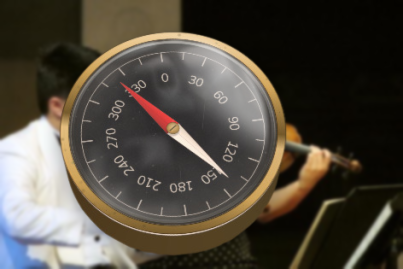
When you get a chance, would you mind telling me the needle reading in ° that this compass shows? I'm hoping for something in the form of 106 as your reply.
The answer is 322.5
